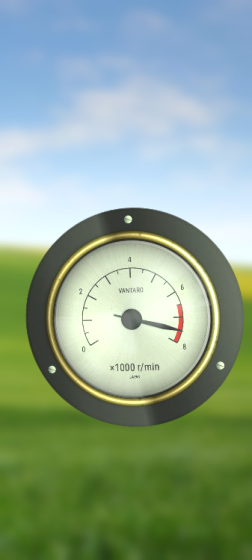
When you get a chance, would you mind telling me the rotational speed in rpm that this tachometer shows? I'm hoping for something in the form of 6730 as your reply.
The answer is 7500
